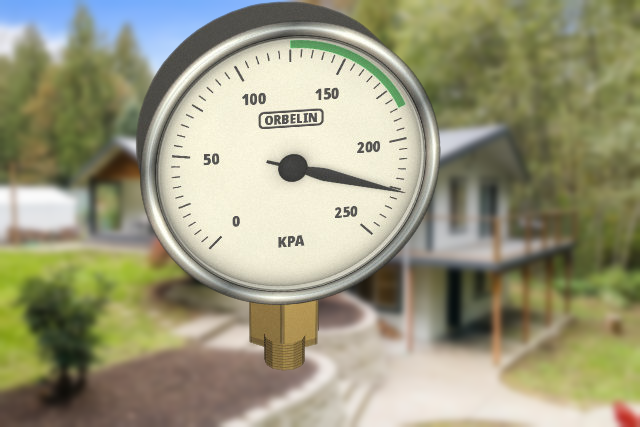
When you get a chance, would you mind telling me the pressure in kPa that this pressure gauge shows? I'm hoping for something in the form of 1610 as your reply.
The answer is 225
